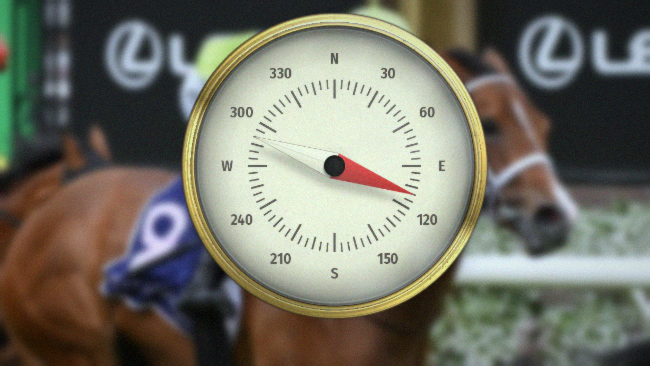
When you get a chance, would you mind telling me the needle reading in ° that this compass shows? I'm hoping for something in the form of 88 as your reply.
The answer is 110
